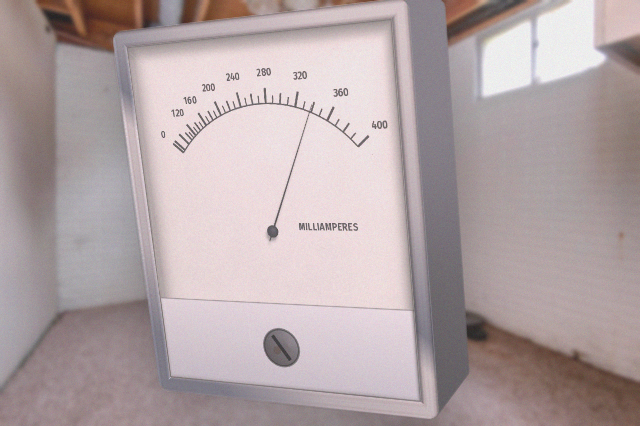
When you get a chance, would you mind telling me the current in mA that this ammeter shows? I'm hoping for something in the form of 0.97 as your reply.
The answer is 340
